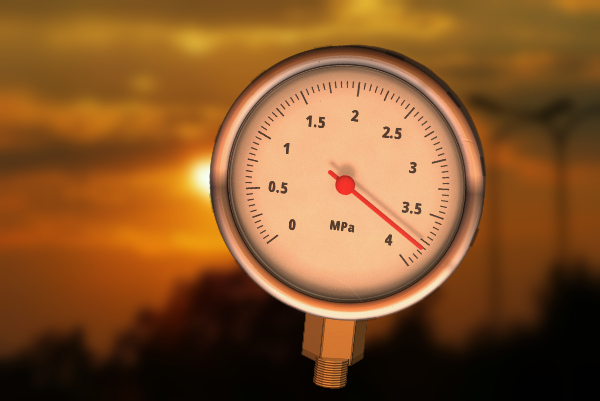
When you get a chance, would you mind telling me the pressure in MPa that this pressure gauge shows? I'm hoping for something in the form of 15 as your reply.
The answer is 3.8
